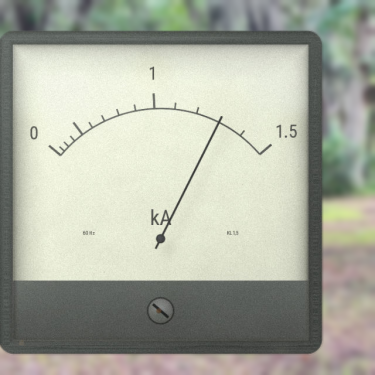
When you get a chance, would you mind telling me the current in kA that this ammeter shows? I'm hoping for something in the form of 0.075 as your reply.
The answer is 1.3
